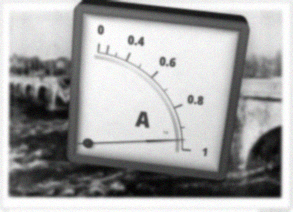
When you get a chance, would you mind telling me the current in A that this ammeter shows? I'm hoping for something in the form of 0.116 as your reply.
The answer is 0.95
